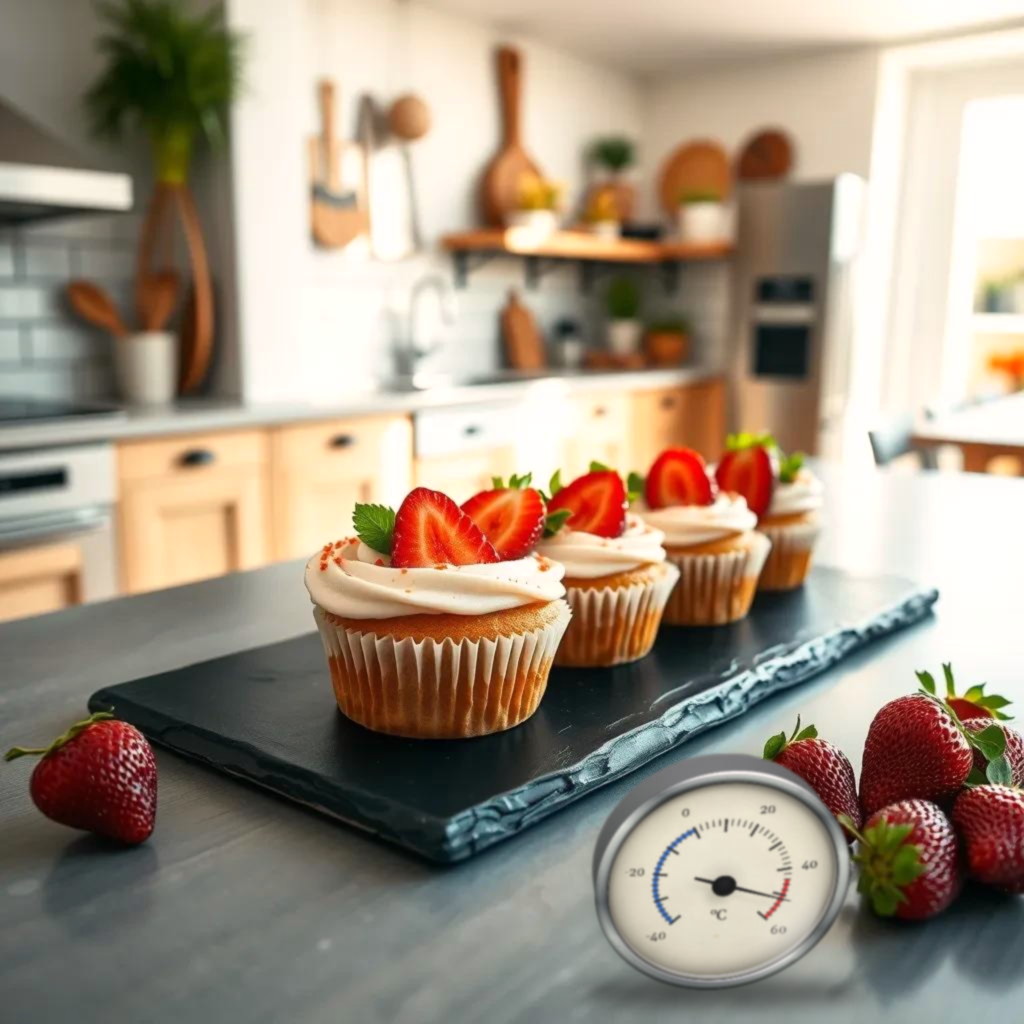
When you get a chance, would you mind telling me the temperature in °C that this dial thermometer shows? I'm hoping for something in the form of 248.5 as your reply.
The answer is 50
